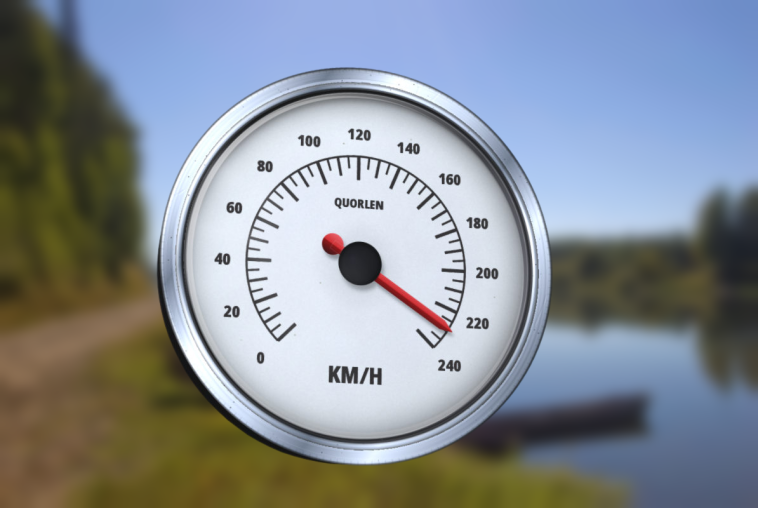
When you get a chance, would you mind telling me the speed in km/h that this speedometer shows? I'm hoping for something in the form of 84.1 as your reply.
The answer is 230
